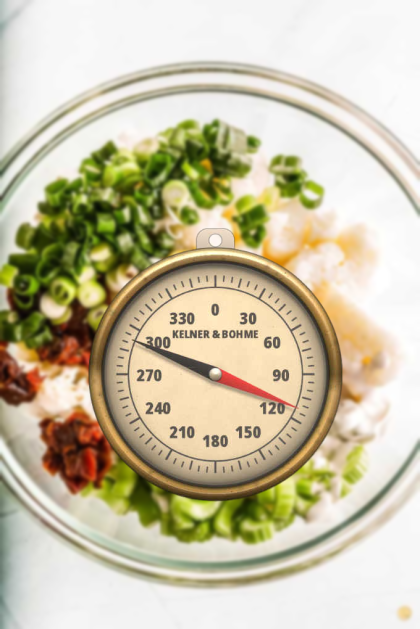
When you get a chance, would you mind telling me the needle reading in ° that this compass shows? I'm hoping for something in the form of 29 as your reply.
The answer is 112.5
